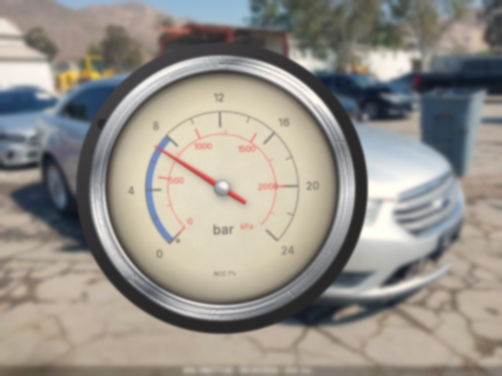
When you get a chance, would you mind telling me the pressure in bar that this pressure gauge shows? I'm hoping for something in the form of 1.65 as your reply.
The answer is 7
